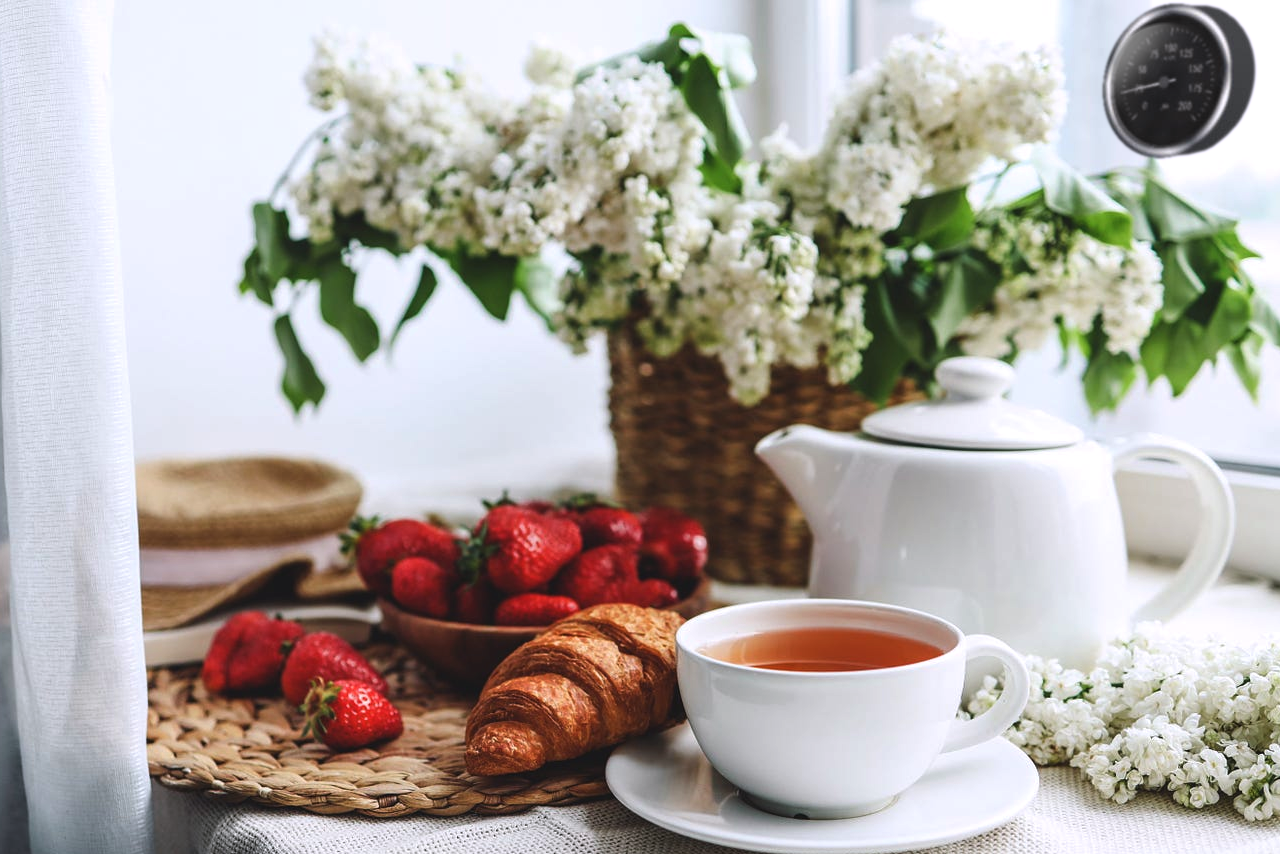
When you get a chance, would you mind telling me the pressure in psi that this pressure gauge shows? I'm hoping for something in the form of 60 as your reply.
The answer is 25
